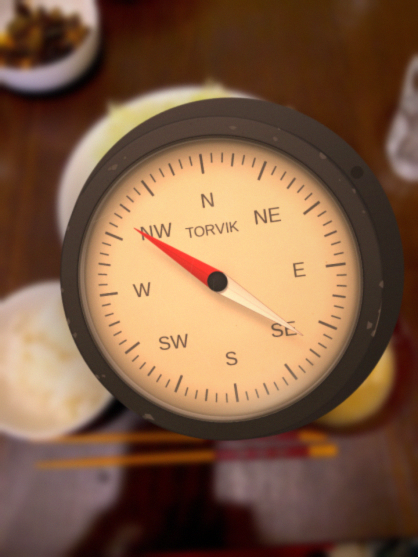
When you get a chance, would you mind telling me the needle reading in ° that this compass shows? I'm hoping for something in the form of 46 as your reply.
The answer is 310
